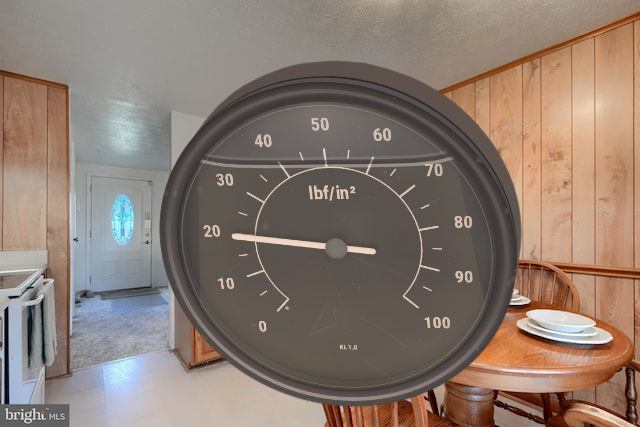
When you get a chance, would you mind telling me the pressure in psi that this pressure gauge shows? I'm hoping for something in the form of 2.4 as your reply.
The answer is 20
